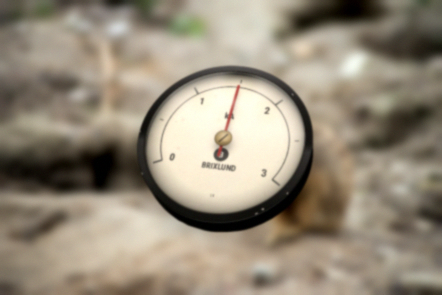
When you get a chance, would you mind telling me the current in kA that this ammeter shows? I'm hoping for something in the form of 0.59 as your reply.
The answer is 1.5
